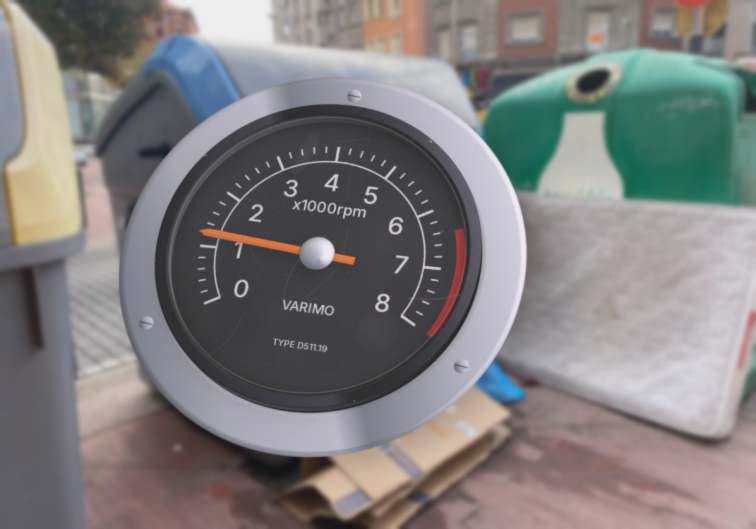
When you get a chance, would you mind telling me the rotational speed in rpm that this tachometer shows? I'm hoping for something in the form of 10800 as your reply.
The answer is 1200
